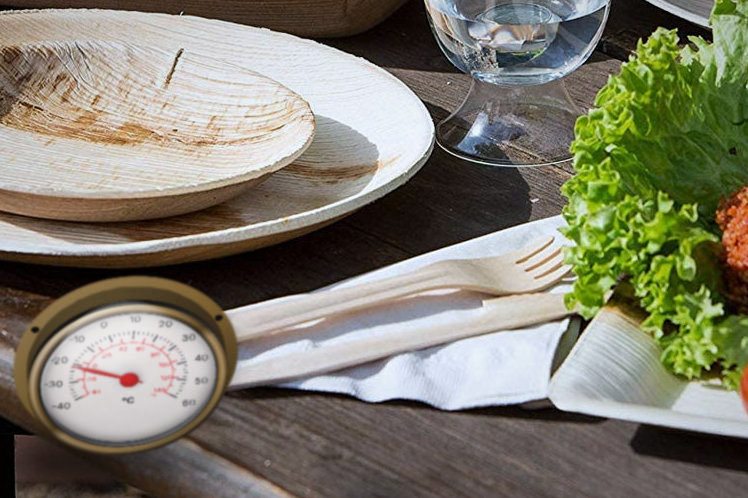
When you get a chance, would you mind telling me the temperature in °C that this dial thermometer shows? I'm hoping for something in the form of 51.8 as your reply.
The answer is -20
